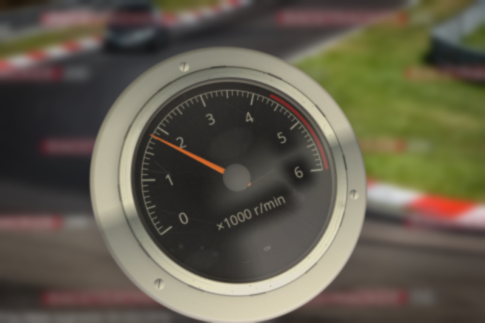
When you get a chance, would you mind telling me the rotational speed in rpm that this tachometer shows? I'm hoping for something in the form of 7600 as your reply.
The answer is 1800
